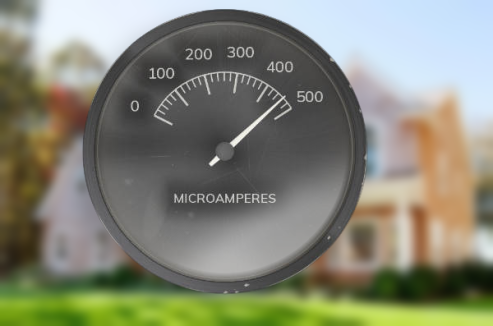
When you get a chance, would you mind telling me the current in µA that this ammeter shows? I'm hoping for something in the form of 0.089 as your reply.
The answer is 460
